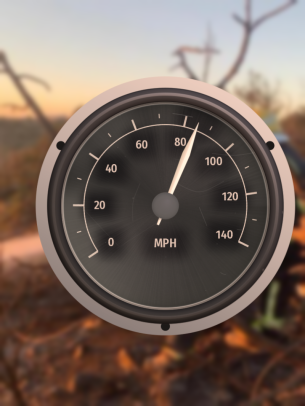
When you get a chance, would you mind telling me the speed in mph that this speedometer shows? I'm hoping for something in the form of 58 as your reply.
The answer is 85
